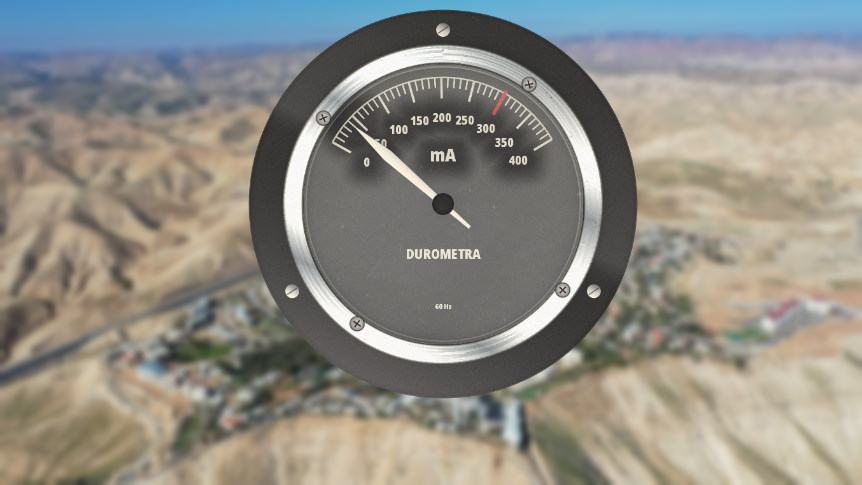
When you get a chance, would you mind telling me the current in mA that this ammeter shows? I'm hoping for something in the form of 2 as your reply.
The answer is 40
